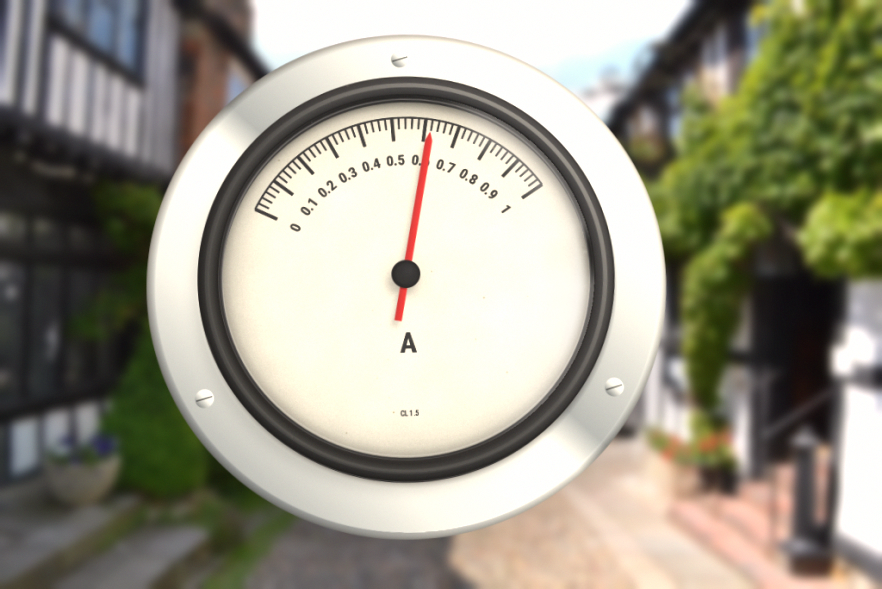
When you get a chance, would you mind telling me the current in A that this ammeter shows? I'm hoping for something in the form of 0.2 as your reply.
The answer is 0.62
